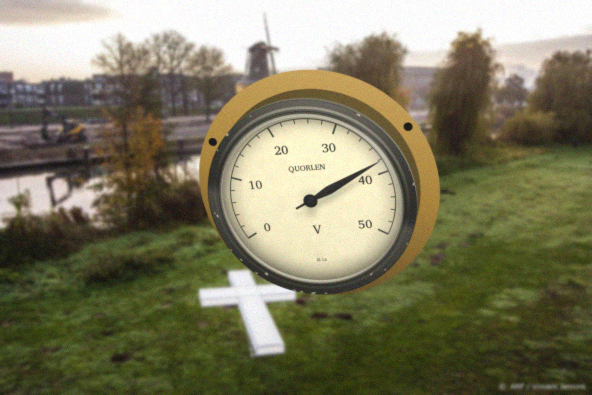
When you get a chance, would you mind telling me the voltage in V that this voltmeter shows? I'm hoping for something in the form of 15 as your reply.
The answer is 38
